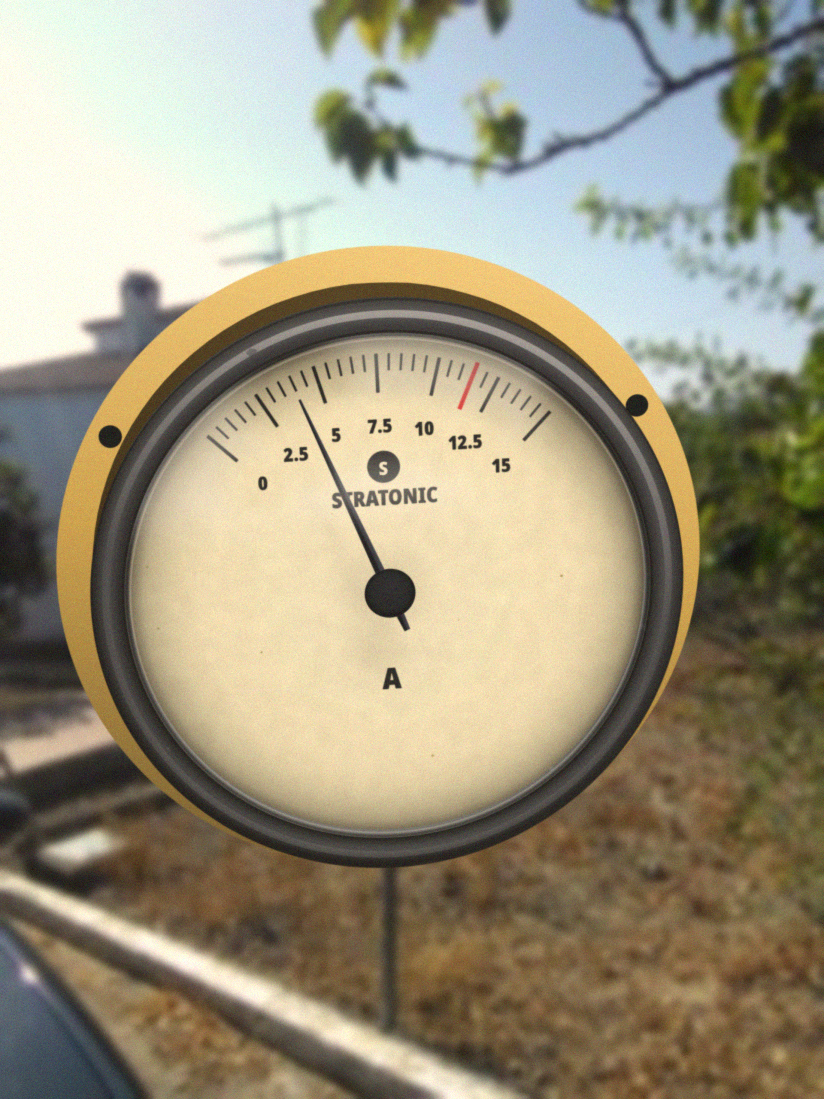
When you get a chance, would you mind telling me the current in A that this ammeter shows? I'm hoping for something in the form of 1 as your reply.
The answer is 4
